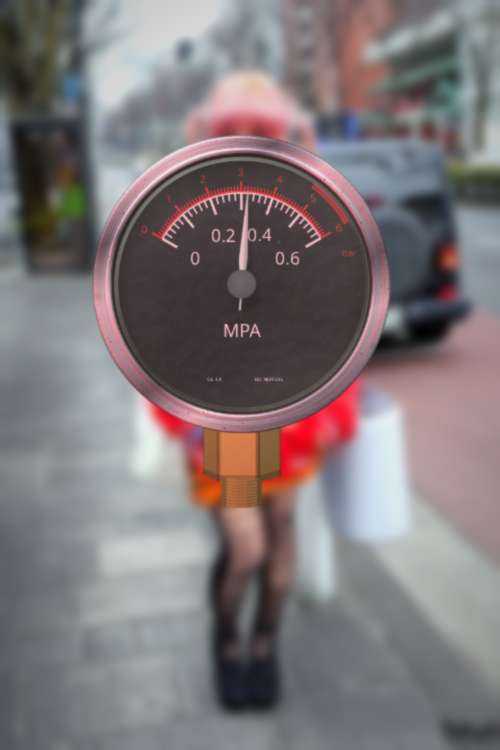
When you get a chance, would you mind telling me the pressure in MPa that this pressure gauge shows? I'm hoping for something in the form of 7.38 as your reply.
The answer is 0.32
